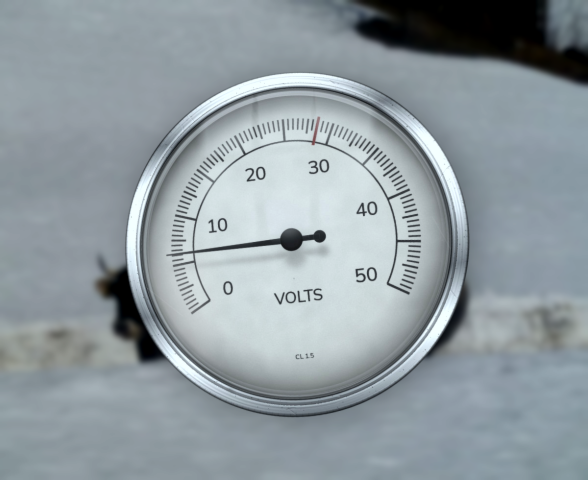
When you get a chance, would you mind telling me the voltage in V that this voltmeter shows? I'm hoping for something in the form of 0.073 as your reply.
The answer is 6
